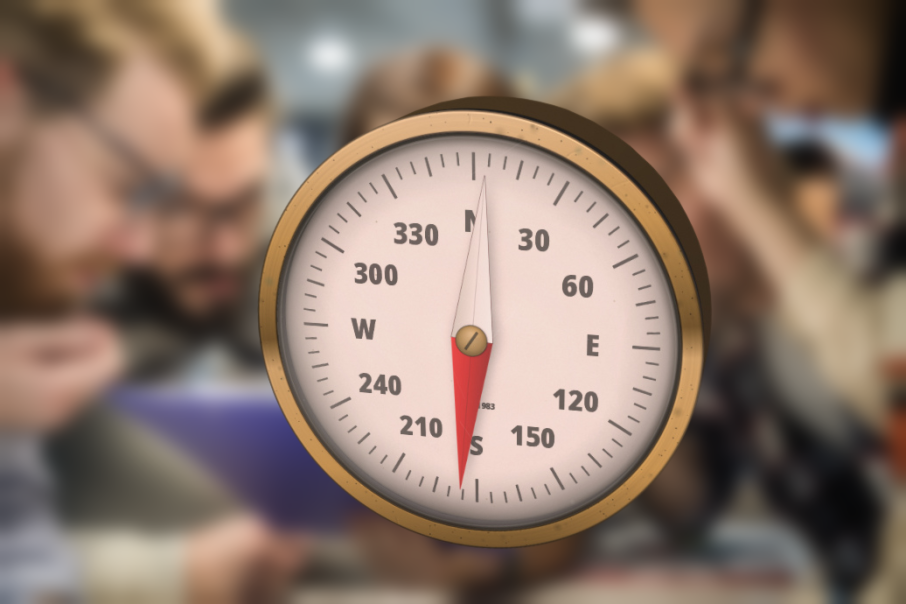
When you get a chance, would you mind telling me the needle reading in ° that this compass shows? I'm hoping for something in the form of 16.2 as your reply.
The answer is 185
